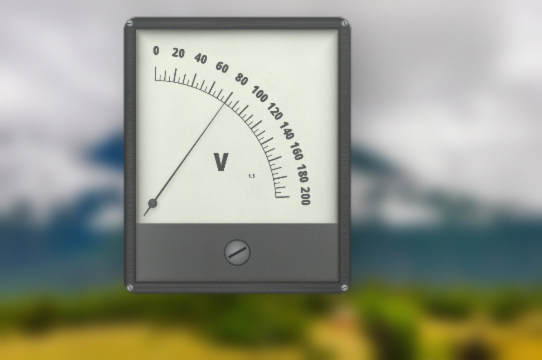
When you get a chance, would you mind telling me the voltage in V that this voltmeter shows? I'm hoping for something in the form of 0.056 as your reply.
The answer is 80
